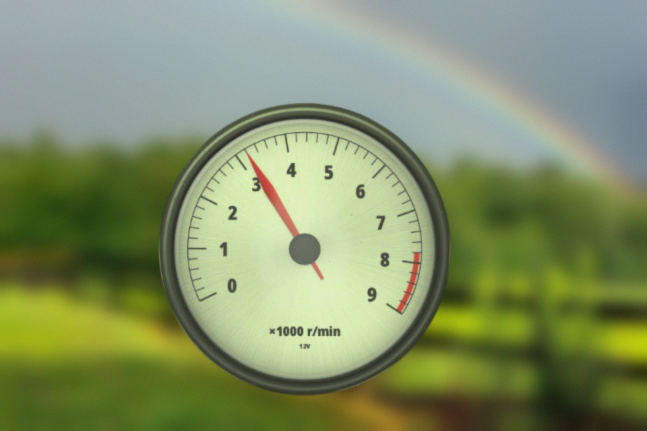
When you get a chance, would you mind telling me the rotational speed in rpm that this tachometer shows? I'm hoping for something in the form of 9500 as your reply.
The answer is 3200
